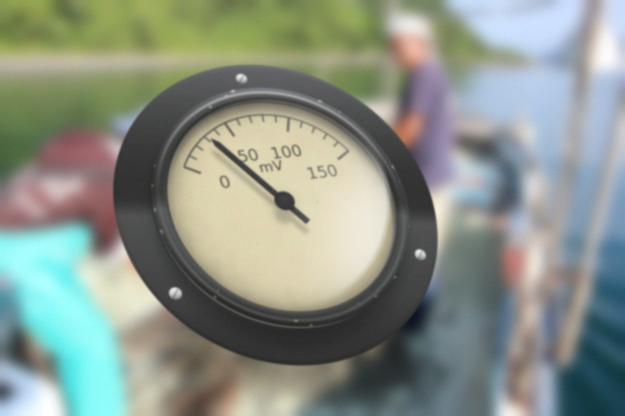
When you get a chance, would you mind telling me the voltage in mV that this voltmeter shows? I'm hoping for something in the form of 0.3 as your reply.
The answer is 30
